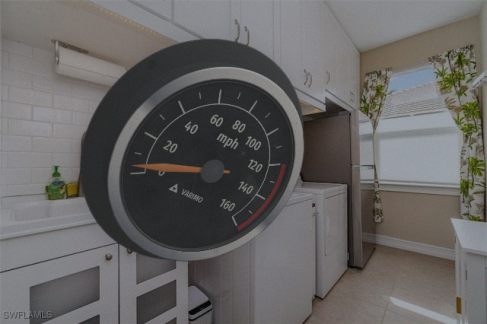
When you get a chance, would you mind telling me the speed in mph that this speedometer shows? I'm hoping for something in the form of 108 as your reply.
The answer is 5
